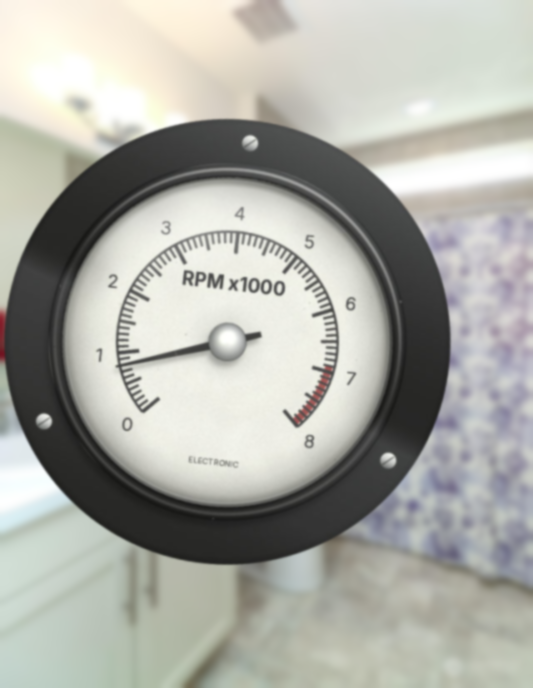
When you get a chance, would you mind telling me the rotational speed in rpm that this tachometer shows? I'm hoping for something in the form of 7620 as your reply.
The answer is 800
